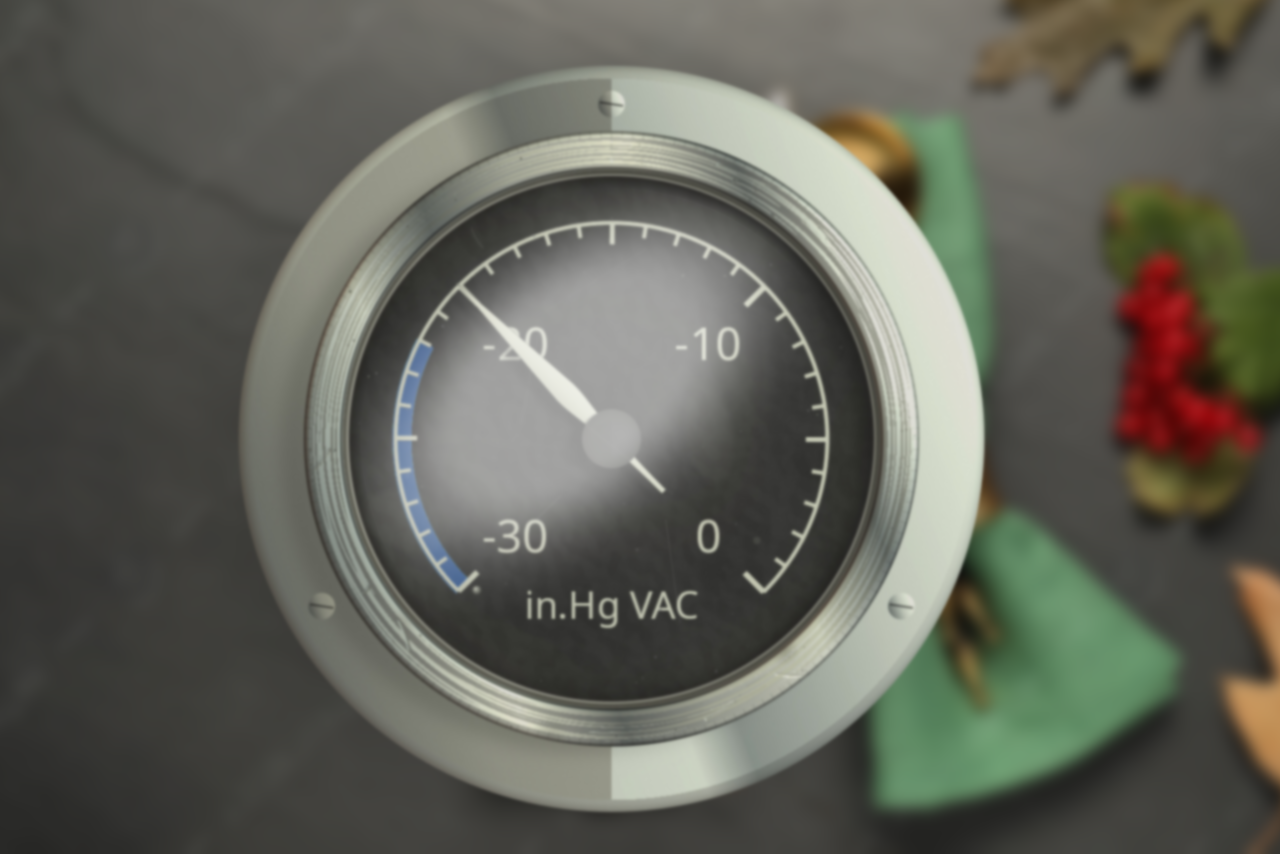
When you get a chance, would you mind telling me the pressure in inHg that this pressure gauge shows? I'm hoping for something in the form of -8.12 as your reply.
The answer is -20
